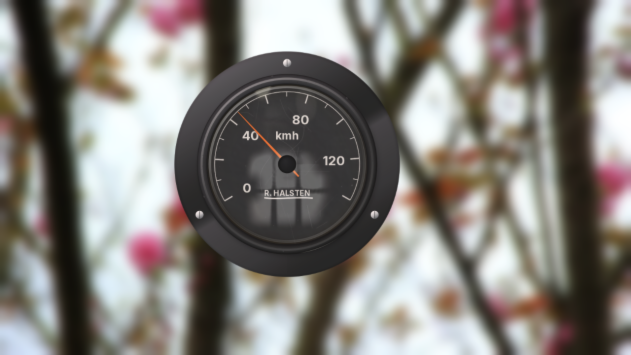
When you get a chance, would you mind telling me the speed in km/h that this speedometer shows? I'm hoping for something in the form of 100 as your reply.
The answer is 45
